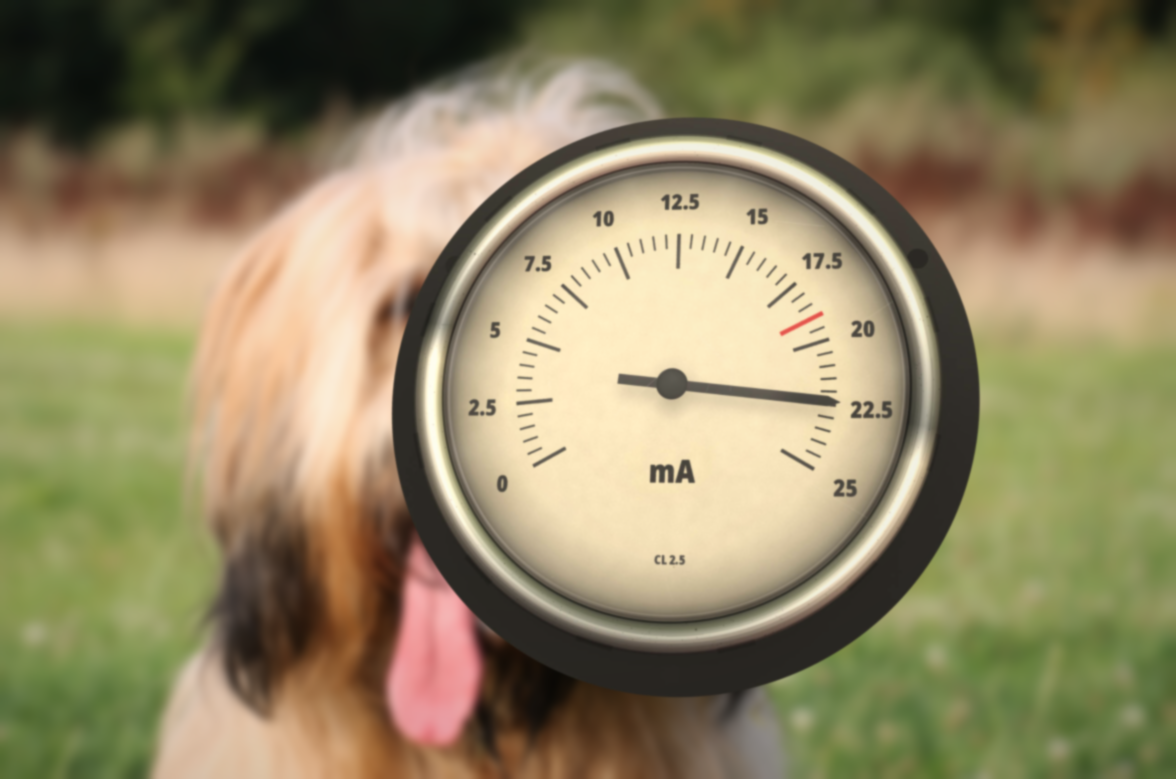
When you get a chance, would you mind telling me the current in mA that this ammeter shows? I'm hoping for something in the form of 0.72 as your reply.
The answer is 22.5
